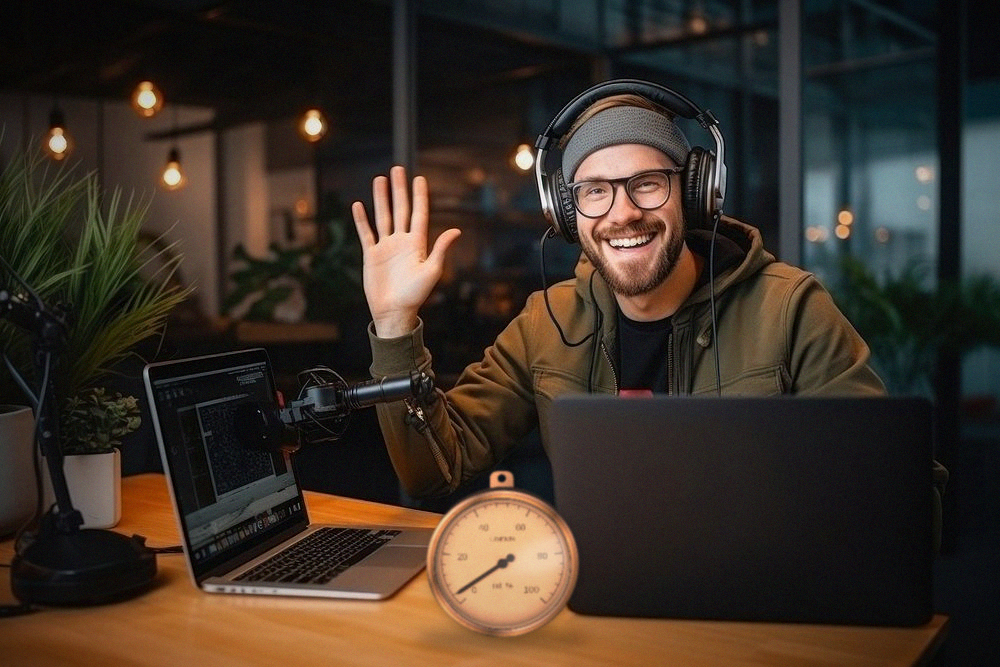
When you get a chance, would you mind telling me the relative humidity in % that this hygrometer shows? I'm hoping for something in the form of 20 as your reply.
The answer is 4
